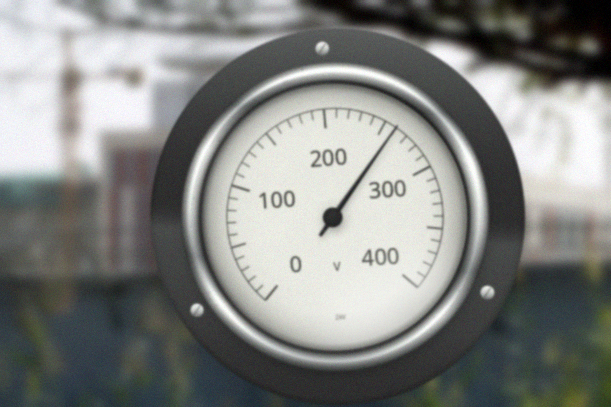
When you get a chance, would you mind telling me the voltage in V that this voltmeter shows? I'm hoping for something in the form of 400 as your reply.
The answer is 260
